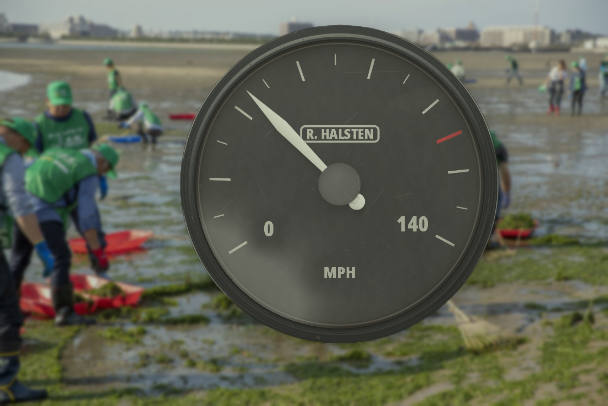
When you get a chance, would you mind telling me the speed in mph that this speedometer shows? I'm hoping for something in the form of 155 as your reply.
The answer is 45
